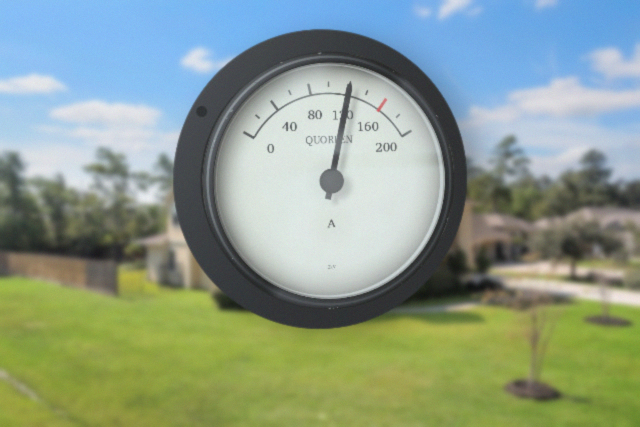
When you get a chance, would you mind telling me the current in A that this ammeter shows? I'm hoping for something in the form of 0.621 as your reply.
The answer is 120
